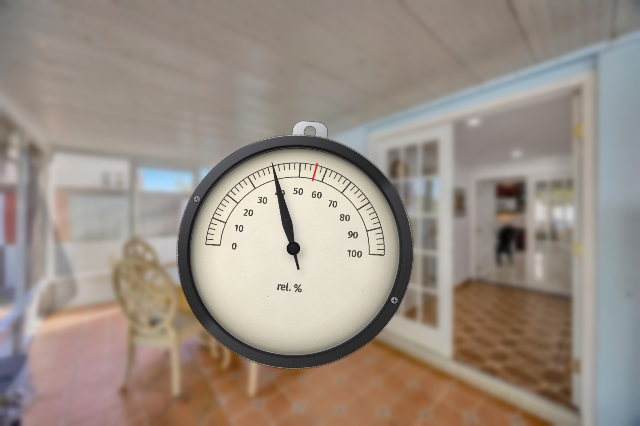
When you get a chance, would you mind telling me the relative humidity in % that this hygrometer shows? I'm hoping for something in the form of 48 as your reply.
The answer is 40
